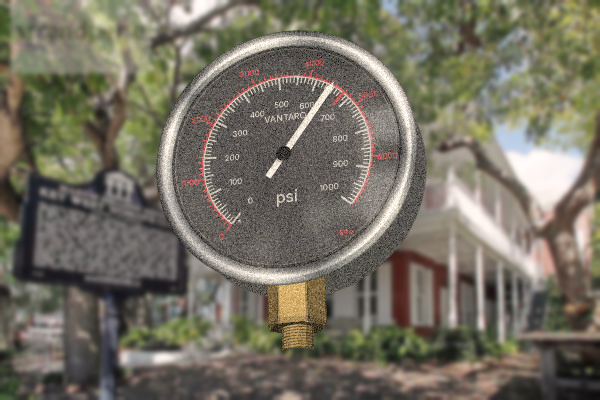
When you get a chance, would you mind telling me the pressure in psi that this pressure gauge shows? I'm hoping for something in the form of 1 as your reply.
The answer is 650
